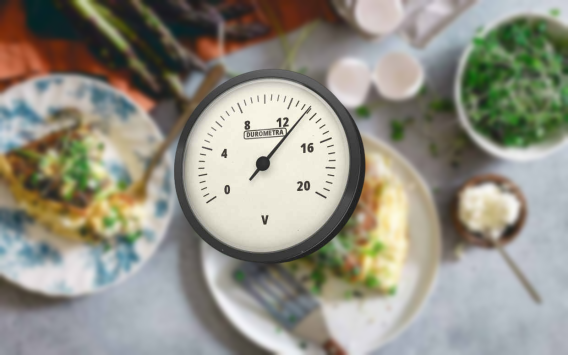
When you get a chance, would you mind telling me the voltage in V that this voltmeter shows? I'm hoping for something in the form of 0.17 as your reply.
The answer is 13.5
